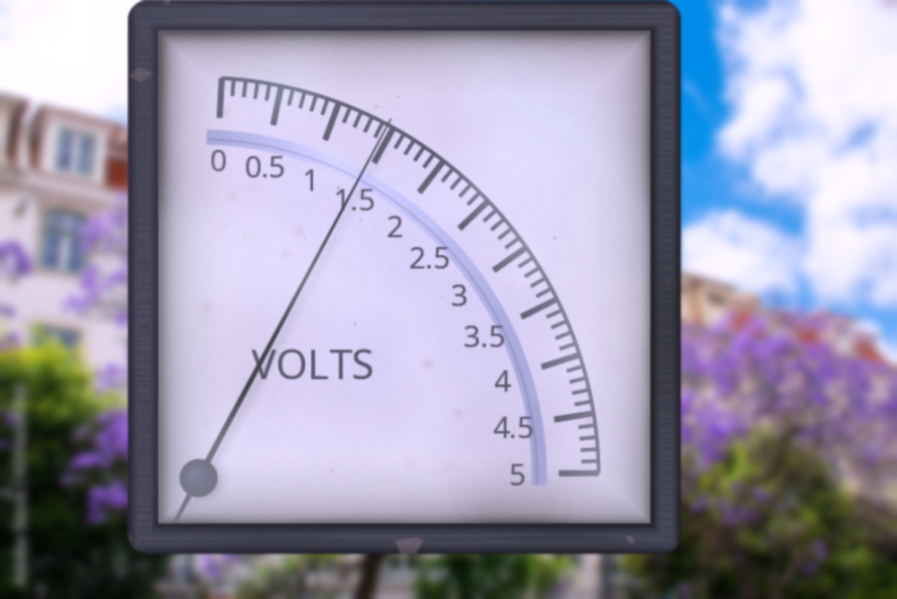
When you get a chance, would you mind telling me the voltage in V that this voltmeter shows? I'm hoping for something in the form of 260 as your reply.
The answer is 1.45
